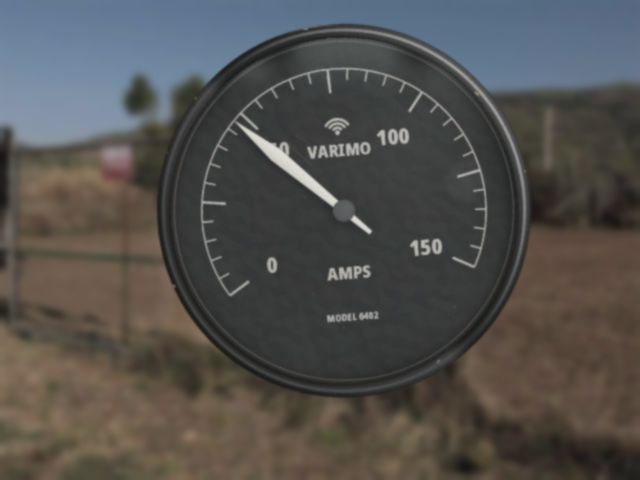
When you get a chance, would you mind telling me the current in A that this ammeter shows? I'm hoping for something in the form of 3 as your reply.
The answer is 47.5
